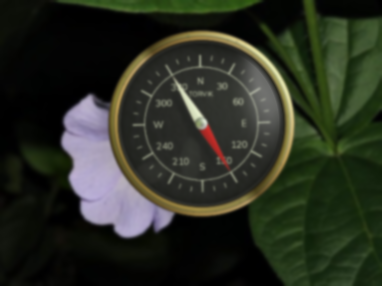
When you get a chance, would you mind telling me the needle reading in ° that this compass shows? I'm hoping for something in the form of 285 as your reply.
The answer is 150
